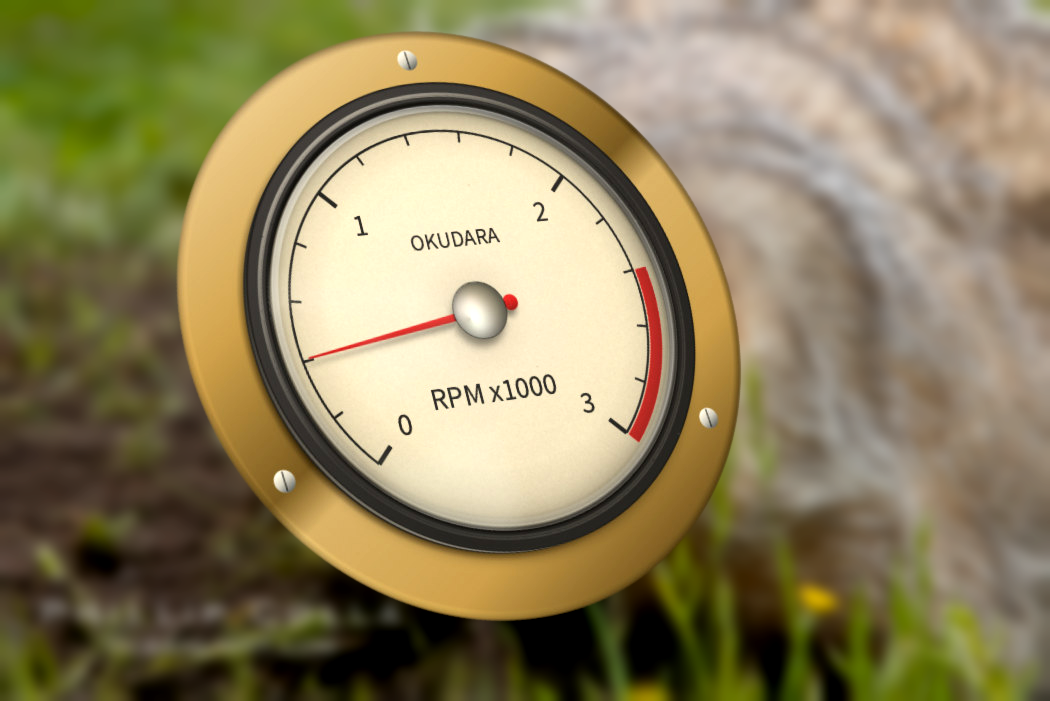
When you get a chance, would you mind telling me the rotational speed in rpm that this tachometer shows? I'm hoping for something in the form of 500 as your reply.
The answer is 400
